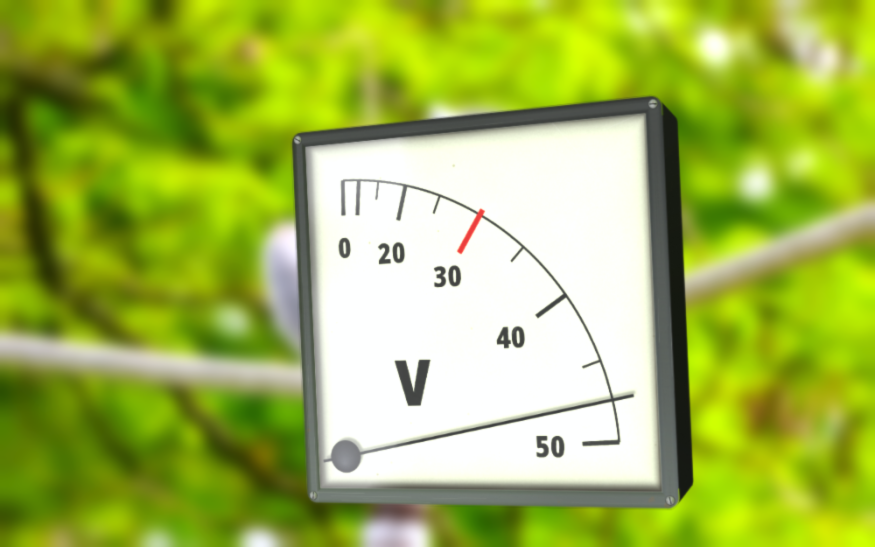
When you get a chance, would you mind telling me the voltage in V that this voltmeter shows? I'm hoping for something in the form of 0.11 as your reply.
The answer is 47.5
